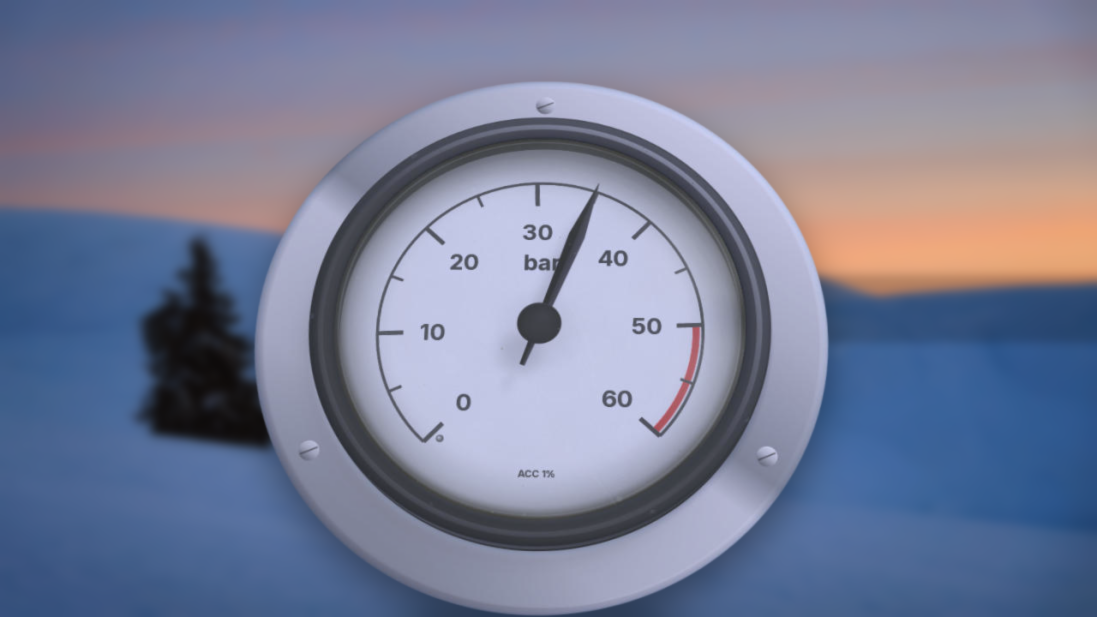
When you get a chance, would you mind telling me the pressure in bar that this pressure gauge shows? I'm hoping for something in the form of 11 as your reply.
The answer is 35
